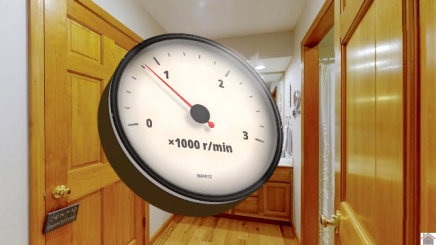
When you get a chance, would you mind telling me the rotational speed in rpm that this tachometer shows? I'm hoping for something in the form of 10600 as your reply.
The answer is 800
